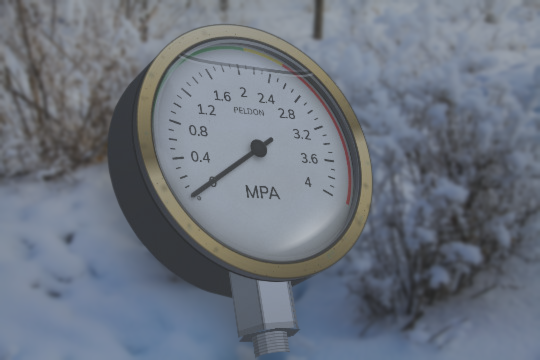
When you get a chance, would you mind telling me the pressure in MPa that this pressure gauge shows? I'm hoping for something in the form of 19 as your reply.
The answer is 0
